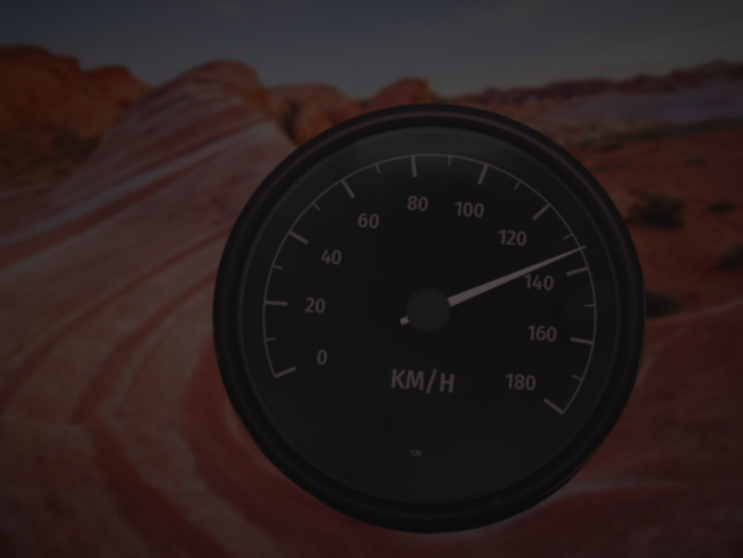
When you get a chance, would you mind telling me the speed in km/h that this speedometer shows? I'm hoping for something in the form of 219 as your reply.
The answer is 135
